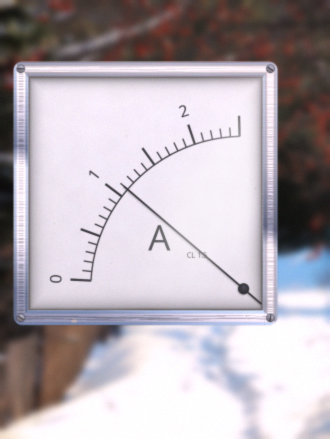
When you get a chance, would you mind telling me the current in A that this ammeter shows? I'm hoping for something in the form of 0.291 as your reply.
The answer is 1.1
